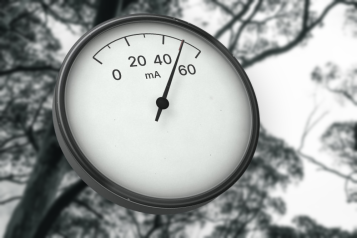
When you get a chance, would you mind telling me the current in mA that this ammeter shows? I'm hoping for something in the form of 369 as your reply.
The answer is 50
